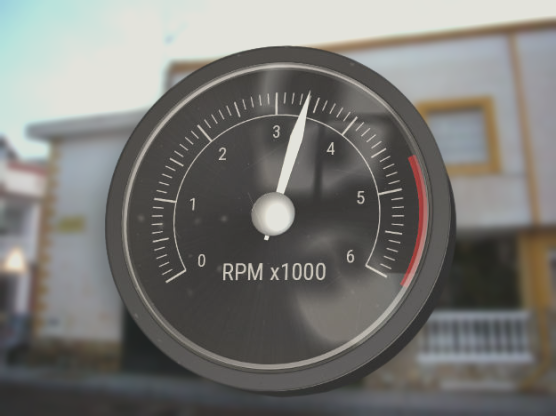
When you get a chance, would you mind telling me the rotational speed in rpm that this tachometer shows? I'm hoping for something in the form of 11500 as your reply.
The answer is 3400
